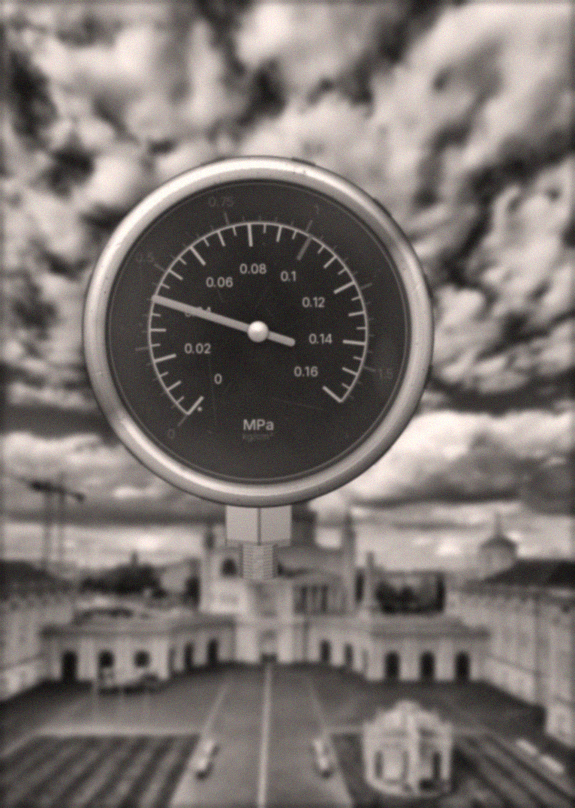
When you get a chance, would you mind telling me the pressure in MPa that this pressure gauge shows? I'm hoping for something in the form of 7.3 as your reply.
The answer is 0.04
